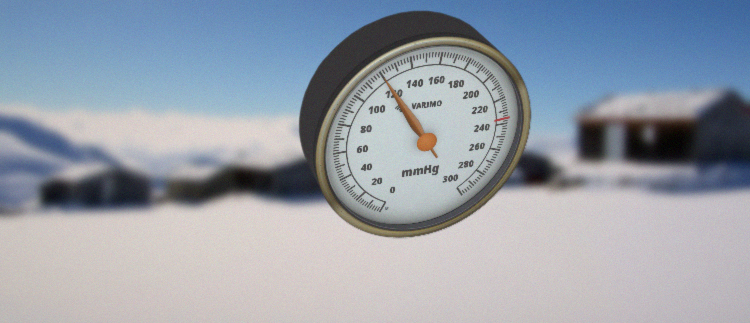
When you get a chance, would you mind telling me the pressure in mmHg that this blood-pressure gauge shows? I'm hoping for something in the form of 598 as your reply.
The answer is 120
